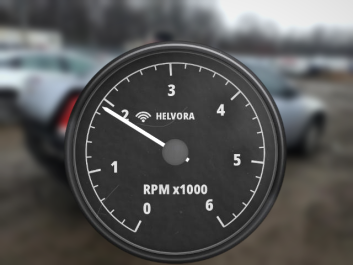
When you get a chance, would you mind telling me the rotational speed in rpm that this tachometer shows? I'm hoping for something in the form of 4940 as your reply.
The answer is 1900
